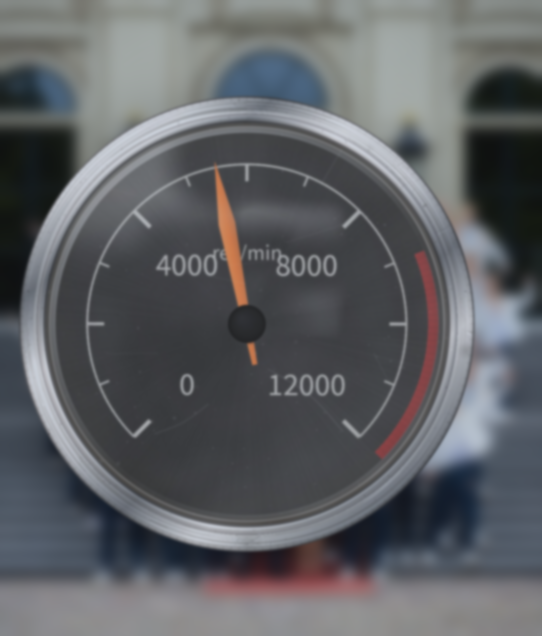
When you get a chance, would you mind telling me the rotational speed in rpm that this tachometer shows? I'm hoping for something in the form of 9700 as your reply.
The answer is 5500
